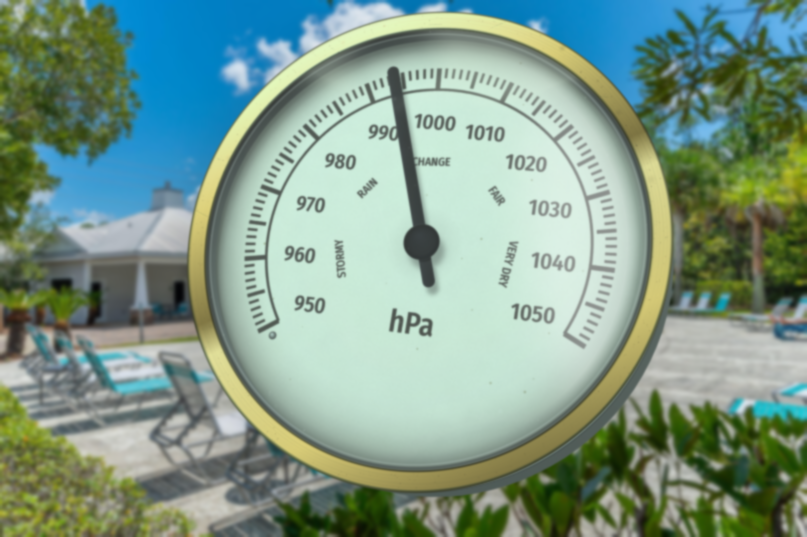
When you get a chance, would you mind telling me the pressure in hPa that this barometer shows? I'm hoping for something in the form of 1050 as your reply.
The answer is 994
